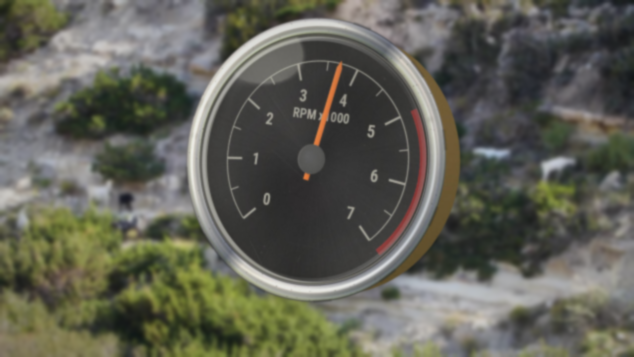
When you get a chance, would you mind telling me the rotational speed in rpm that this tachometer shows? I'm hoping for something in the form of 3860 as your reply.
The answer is 3750
